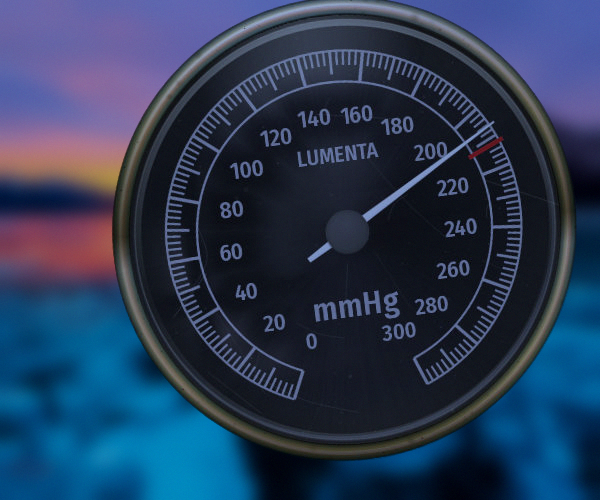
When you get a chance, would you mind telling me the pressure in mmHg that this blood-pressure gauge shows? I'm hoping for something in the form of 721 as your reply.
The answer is 206
